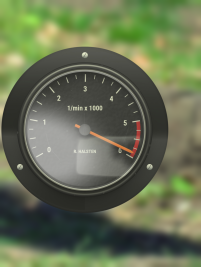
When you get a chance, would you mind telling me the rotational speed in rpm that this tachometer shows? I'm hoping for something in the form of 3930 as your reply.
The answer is 5875
